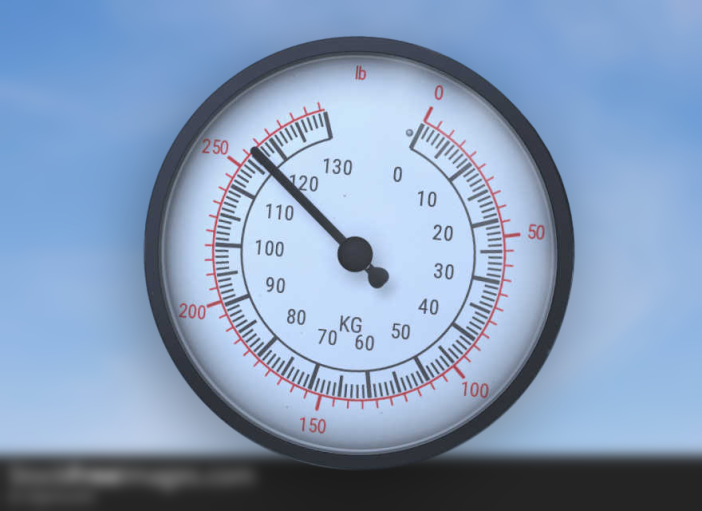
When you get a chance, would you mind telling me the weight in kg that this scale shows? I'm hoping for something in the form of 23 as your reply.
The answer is 117
